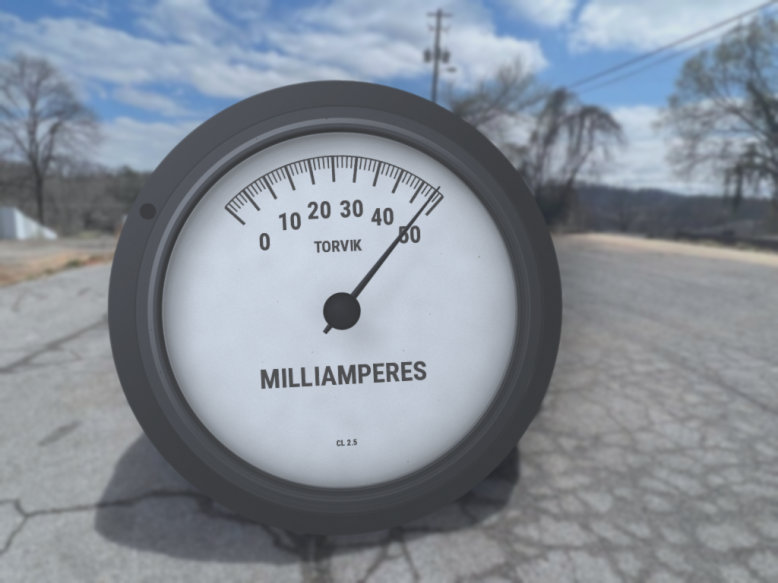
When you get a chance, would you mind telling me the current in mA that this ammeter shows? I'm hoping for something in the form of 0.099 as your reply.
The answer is 48
